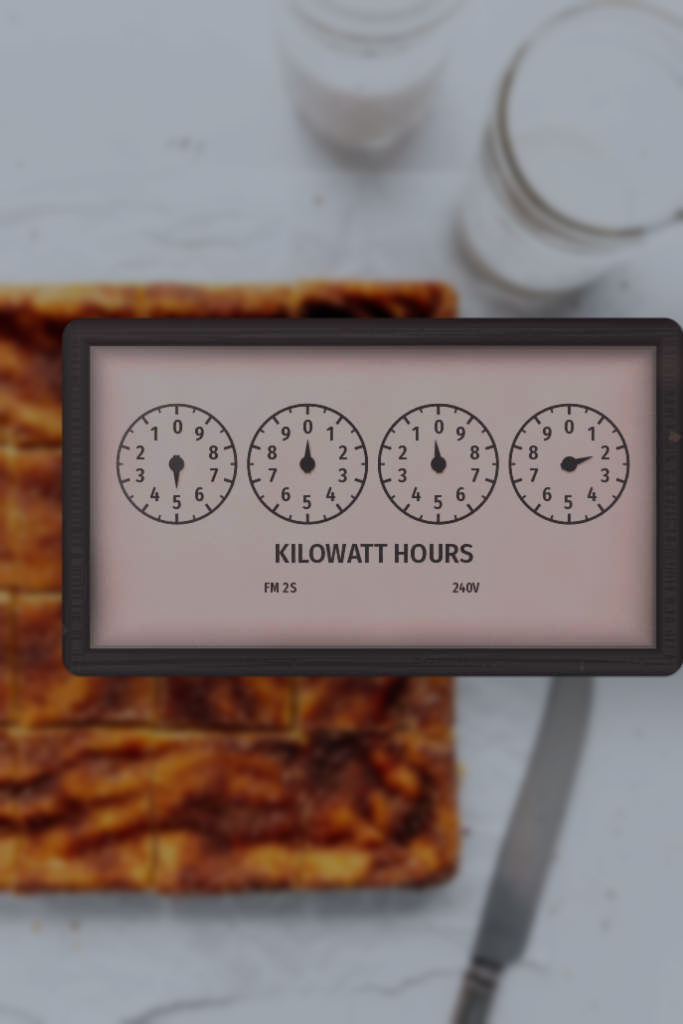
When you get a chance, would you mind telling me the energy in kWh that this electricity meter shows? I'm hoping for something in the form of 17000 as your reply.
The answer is 5002
